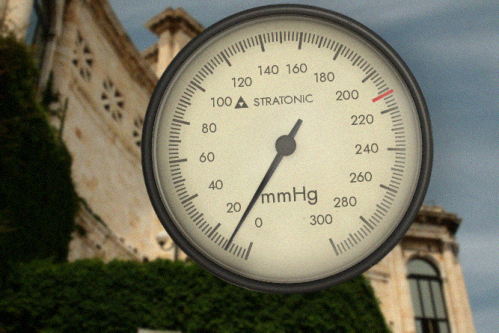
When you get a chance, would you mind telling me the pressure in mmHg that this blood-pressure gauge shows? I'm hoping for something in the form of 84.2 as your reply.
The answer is 10
